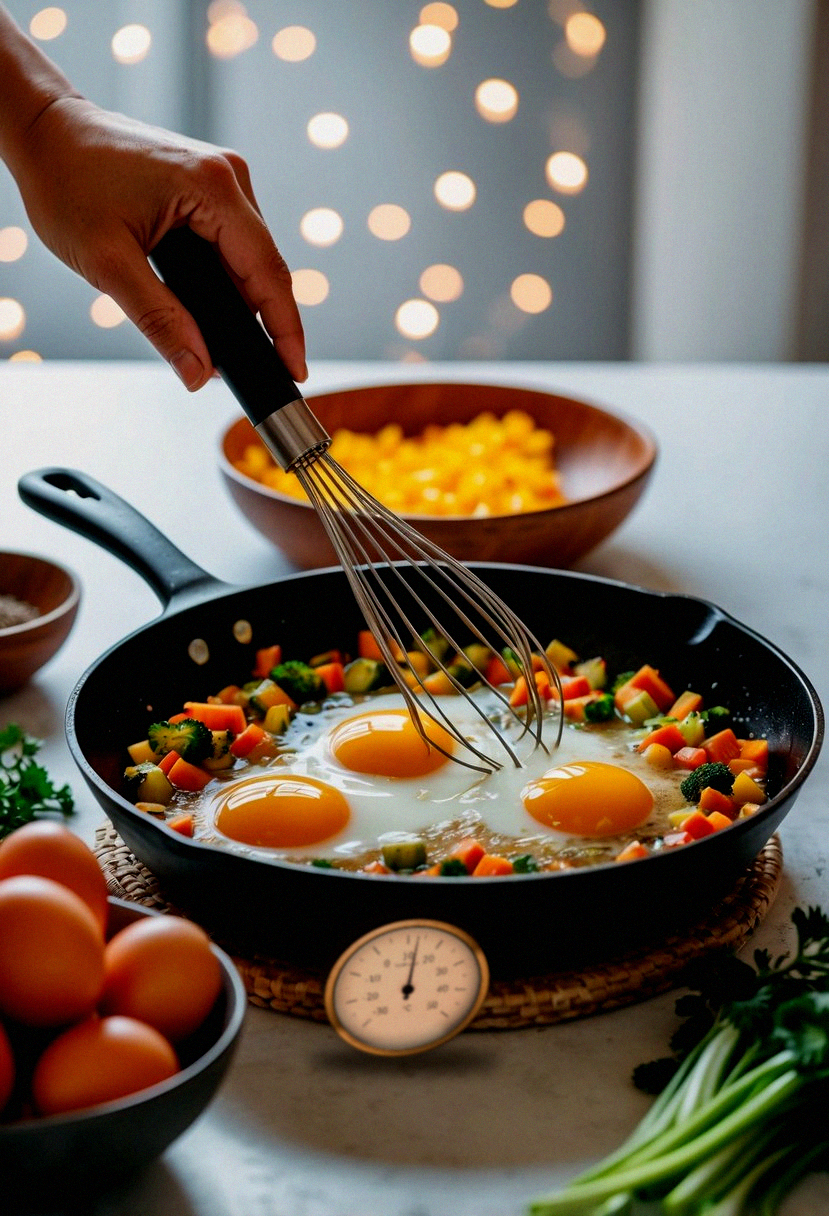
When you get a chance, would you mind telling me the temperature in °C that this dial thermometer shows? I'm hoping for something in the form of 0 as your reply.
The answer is 12.5
